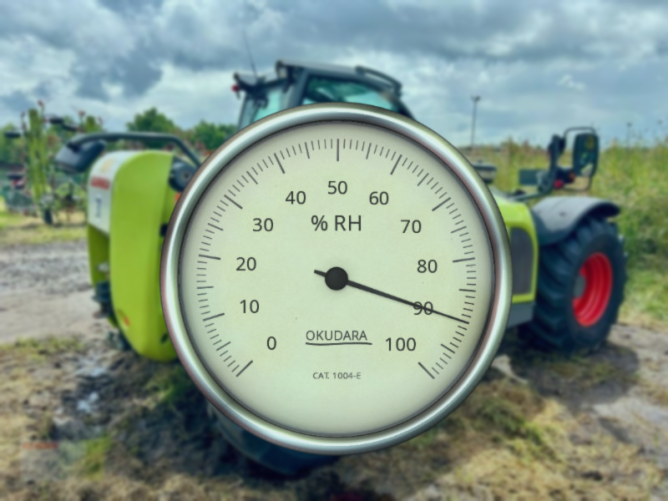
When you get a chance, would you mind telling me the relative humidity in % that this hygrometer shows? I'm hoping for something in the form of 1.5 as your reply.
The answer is 90
